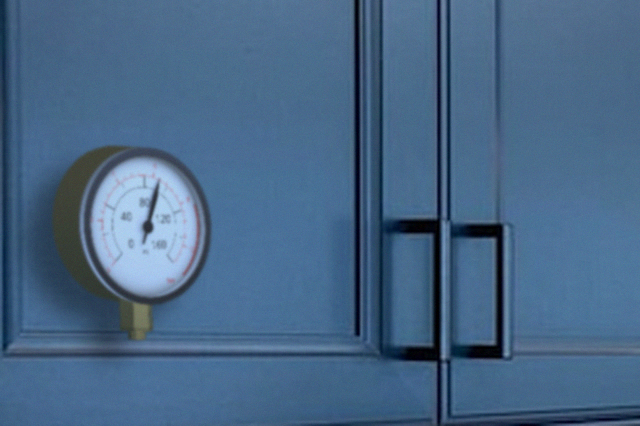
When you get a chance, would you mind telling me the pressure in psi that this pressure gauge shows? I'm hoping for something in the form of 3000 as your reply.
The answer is 90
